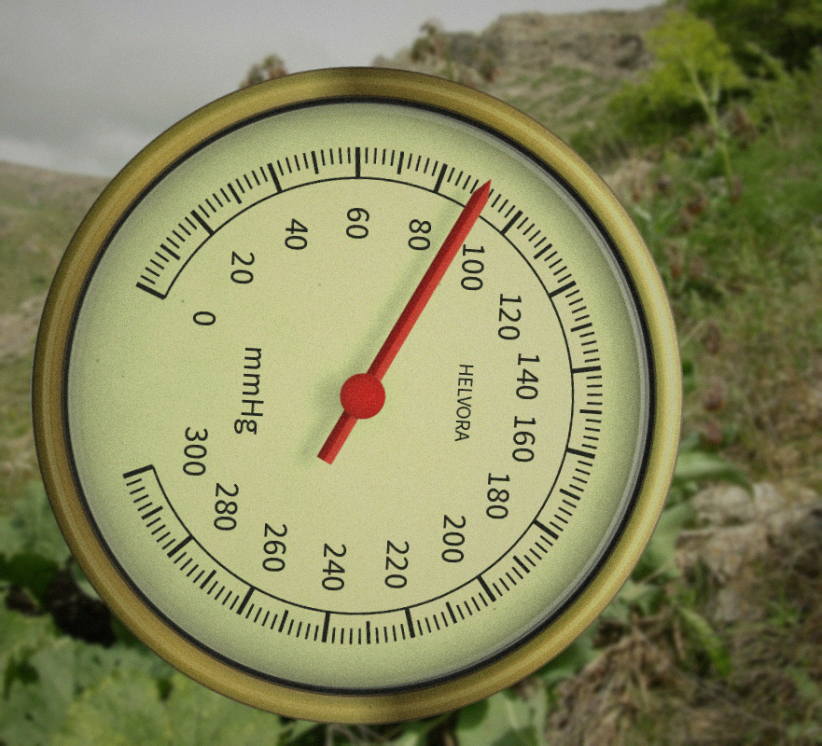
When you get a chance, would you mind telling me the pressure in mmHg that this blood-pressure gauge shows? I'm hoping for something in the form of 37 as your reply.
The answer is 90
